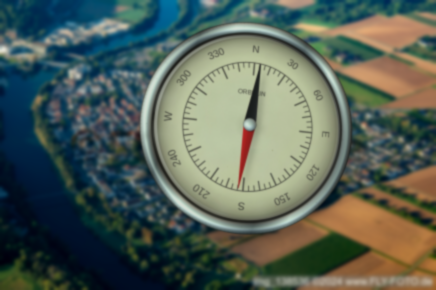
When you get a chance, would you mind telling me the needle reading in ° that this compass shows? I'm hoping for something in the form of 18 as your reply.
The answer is 185
